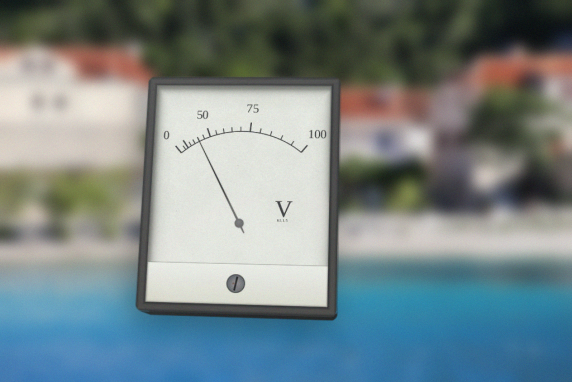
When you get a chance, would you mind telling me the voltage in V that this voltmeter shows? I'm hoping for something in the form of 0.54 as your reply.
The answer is 40
